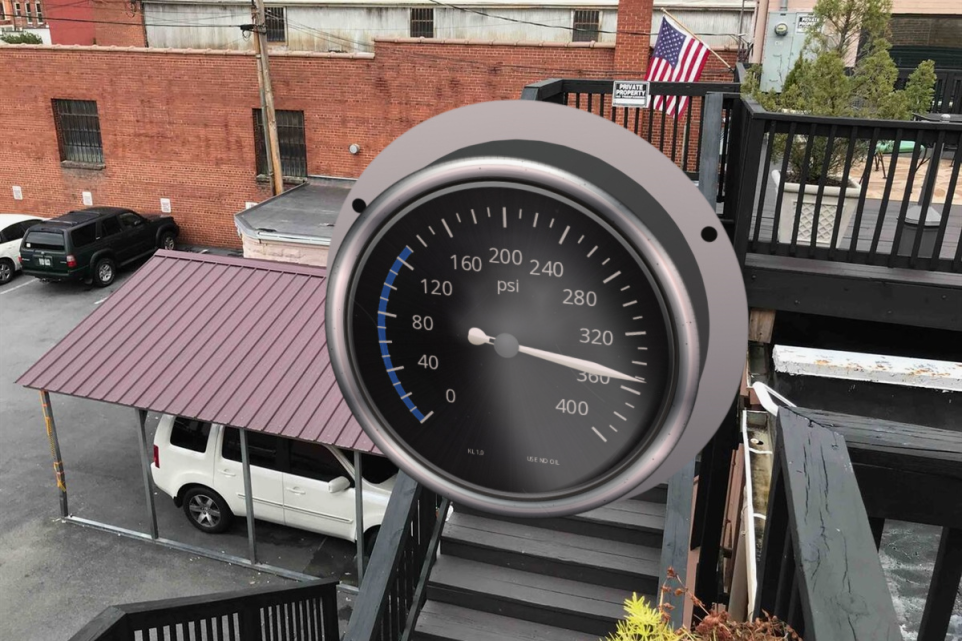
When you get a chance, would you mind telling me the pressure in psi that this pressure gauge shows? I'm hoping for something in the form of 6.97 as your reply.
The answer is 350
